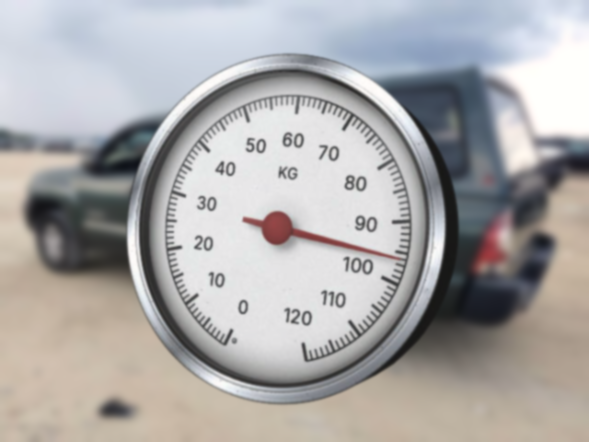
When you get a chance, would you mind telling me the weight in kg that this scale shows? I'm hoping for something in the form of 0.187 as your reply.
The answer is 96
